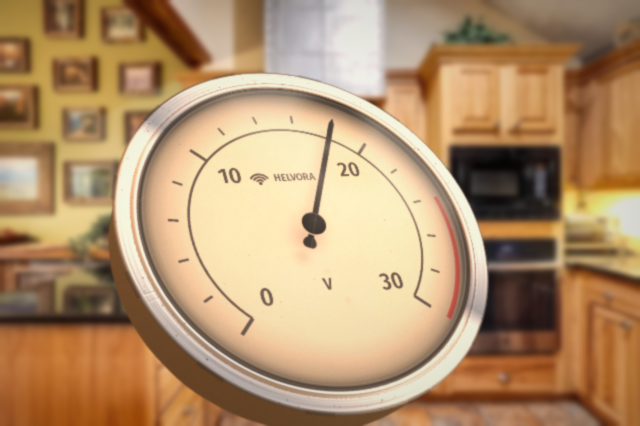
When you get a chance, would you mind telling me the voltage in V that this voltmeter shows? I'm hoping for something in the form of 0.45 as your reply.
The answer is 18
